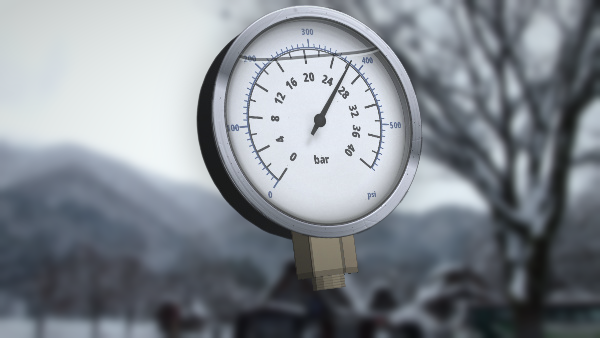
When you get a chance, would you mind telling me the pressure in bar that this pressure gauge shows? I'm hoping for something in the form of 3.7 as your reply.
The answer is 26
